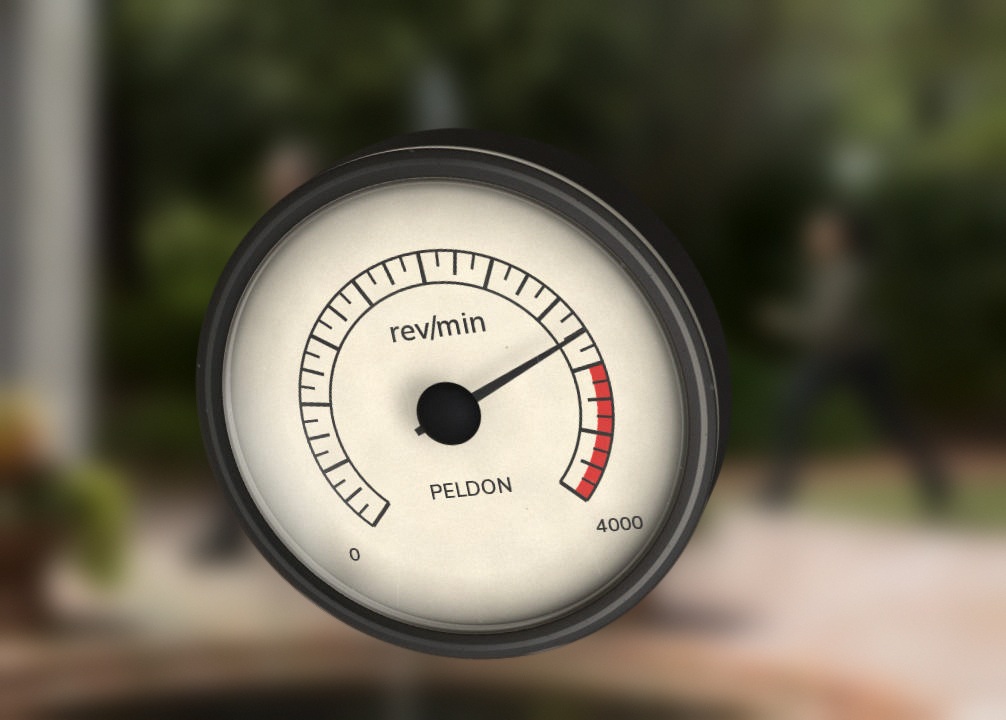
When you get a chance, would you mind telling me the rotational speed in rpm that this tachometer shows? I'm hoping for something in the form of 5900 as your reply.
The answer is 3000
